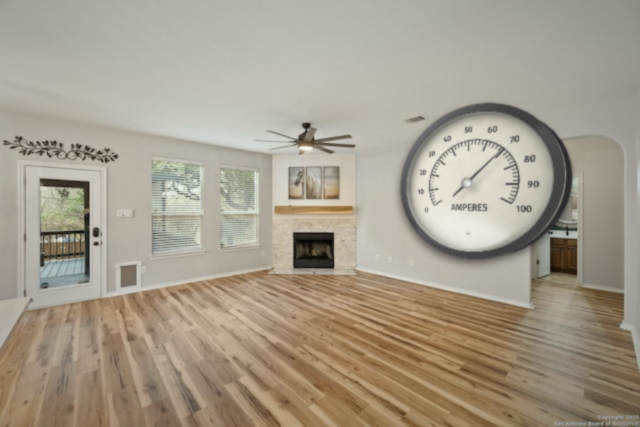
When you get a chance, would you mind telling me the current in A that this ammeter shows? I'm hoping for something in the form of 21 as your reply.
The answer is 70
